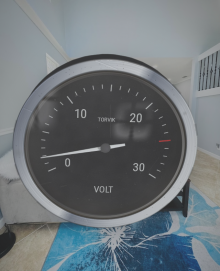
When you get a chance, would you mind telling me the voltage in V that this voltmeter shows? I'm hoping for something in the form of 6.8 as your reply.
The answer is 2
